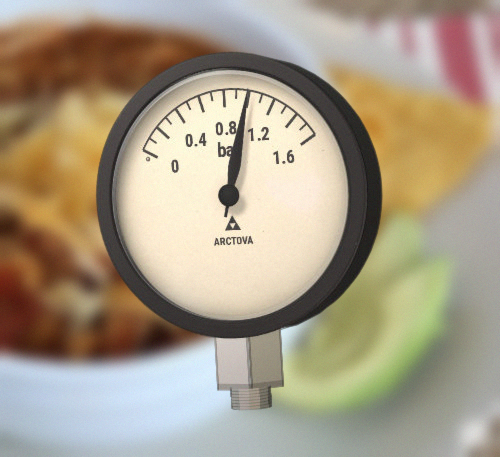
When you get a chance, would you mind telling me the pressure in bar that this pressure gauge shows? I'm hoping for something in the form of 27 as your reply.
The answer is 1
